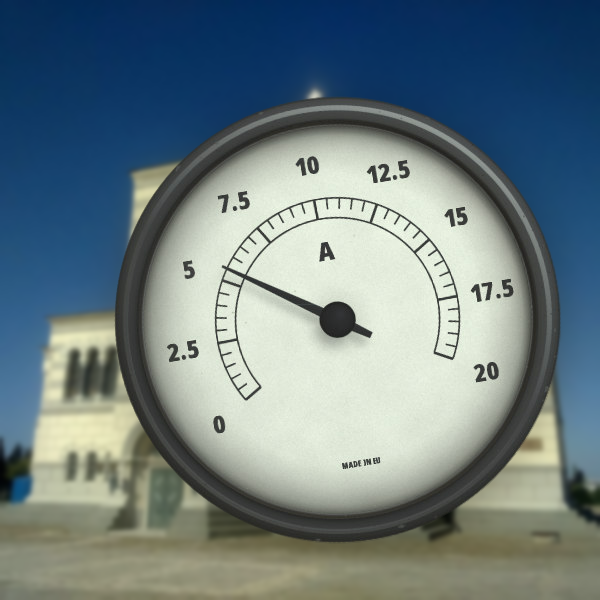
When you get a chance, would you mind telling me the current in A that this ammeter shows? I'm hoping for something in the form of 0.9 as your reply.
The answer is 5.5
